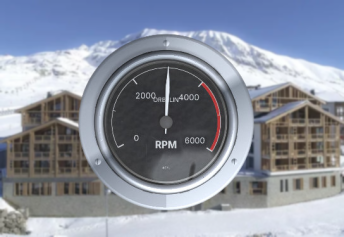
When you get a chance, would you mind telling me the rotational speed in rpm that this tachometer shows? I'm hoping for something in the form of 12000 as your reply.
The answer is 3000
